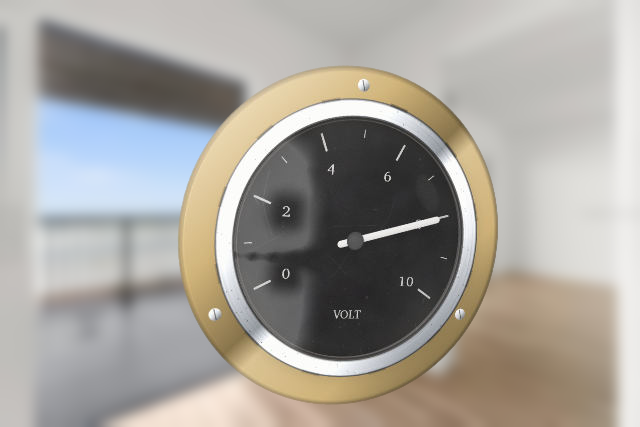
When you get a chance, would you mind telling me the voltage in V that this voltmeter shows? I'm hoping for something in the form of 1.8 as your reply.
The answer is 8
